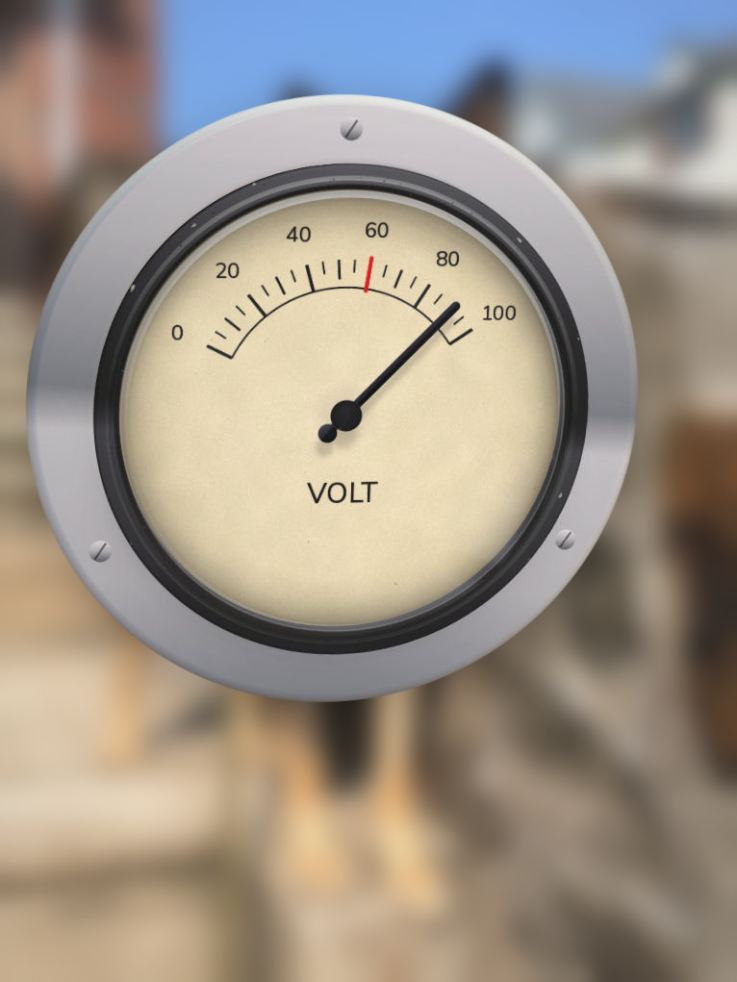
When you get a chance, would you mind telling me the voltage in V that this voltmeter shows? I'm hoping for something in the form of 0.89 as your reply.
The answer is 90
